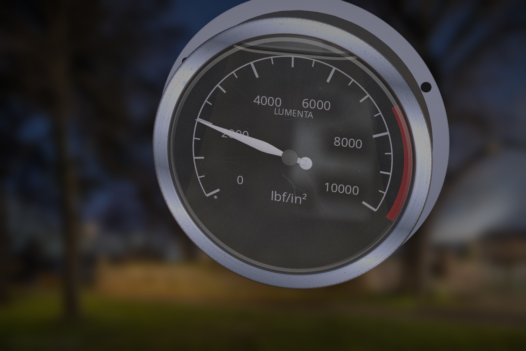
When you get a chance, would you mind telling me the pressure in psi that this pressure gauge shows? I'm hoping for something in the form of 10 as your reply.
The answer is 2000
